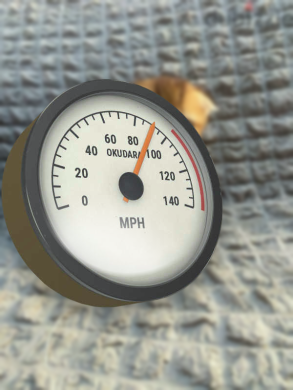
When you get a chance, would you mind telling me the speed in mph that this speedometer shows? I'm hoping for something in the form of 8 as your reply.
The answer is 90
